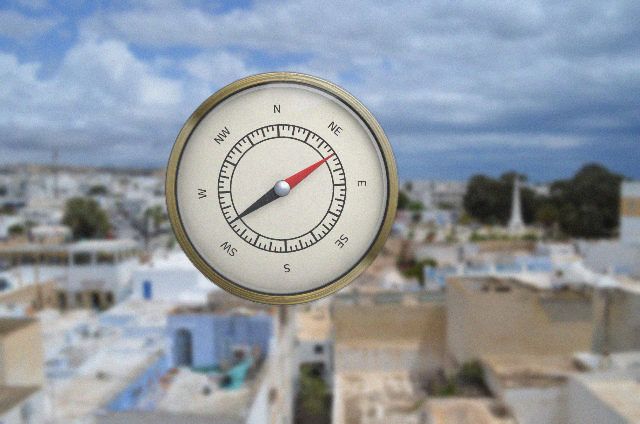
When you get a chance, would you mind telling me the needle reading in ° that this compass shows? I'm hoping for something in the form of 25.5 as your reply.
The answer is 60
